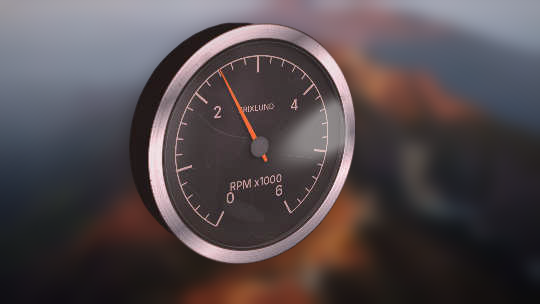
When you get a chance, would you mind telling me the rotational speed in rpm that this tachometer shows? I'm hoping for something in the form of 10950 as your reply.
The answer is 2400
